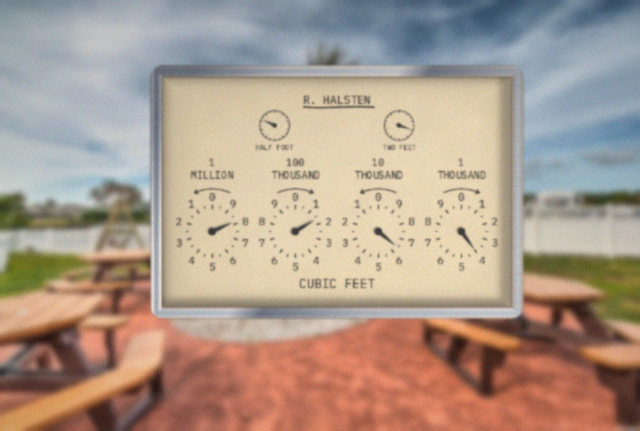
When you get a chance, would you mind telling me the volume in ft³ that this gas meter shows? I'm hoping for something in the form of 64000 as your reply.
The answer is 816400
